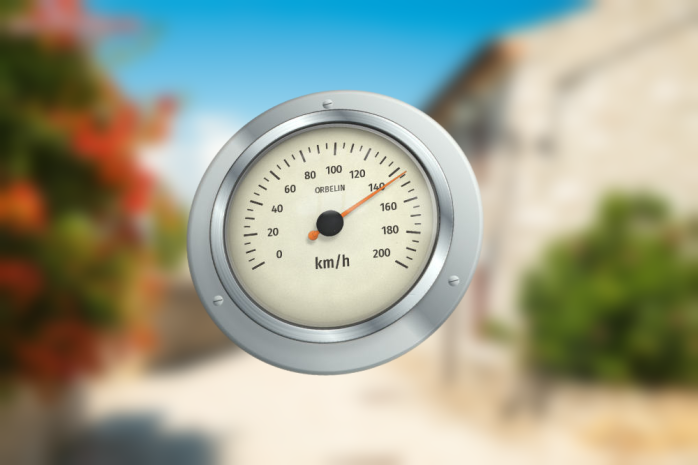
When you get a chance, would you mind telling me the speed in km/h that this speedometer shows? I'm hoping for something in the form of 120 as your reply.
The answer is 145
